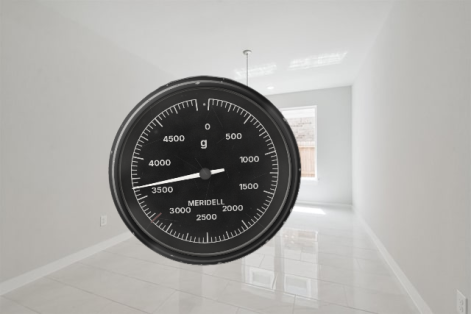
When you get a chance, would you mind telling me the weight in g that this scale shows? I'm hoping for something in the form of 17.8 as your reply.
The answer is 3650
